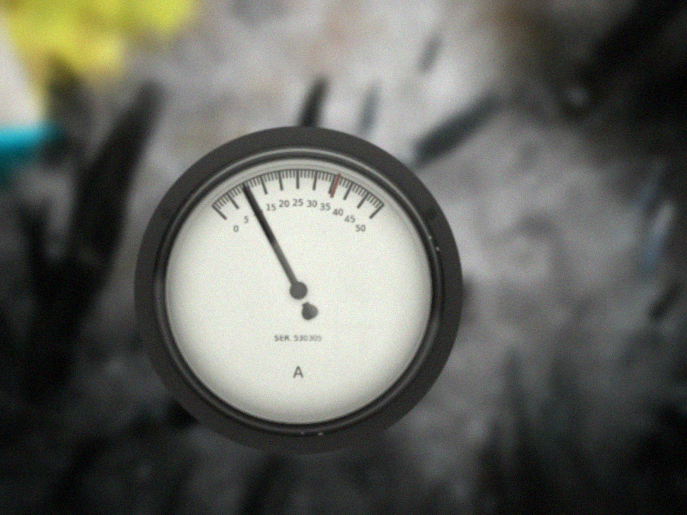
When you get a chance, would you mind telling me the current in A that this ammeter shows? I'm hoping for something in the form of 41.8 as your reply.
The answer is 10
